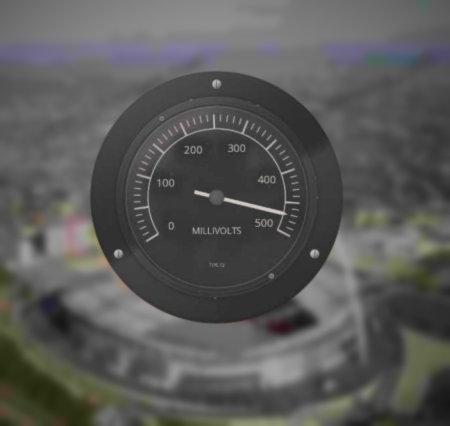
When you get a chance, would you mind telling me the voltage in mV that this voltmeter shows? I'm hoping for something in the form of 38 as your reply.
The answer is 470
